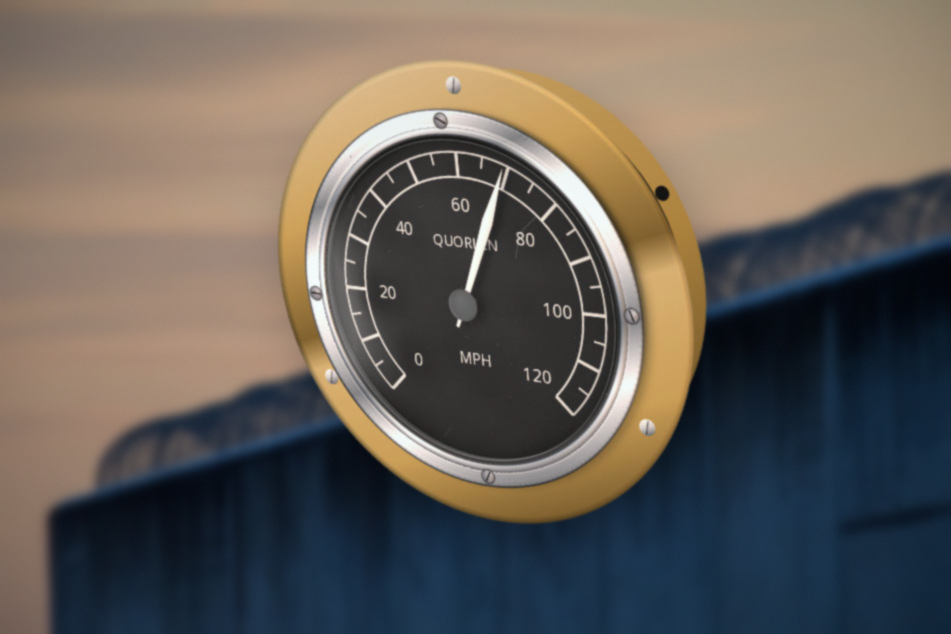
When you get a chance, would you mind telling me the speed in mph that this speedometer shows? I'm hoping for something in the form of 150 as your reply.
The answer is 70
